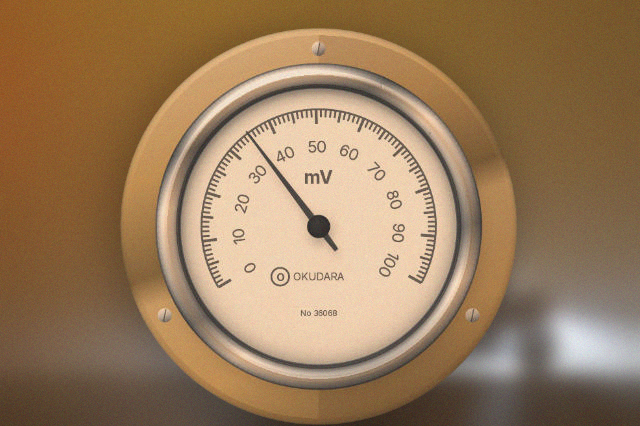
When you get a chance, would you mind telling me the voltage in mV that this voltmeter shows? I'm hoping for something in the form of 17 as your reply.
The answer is 35
